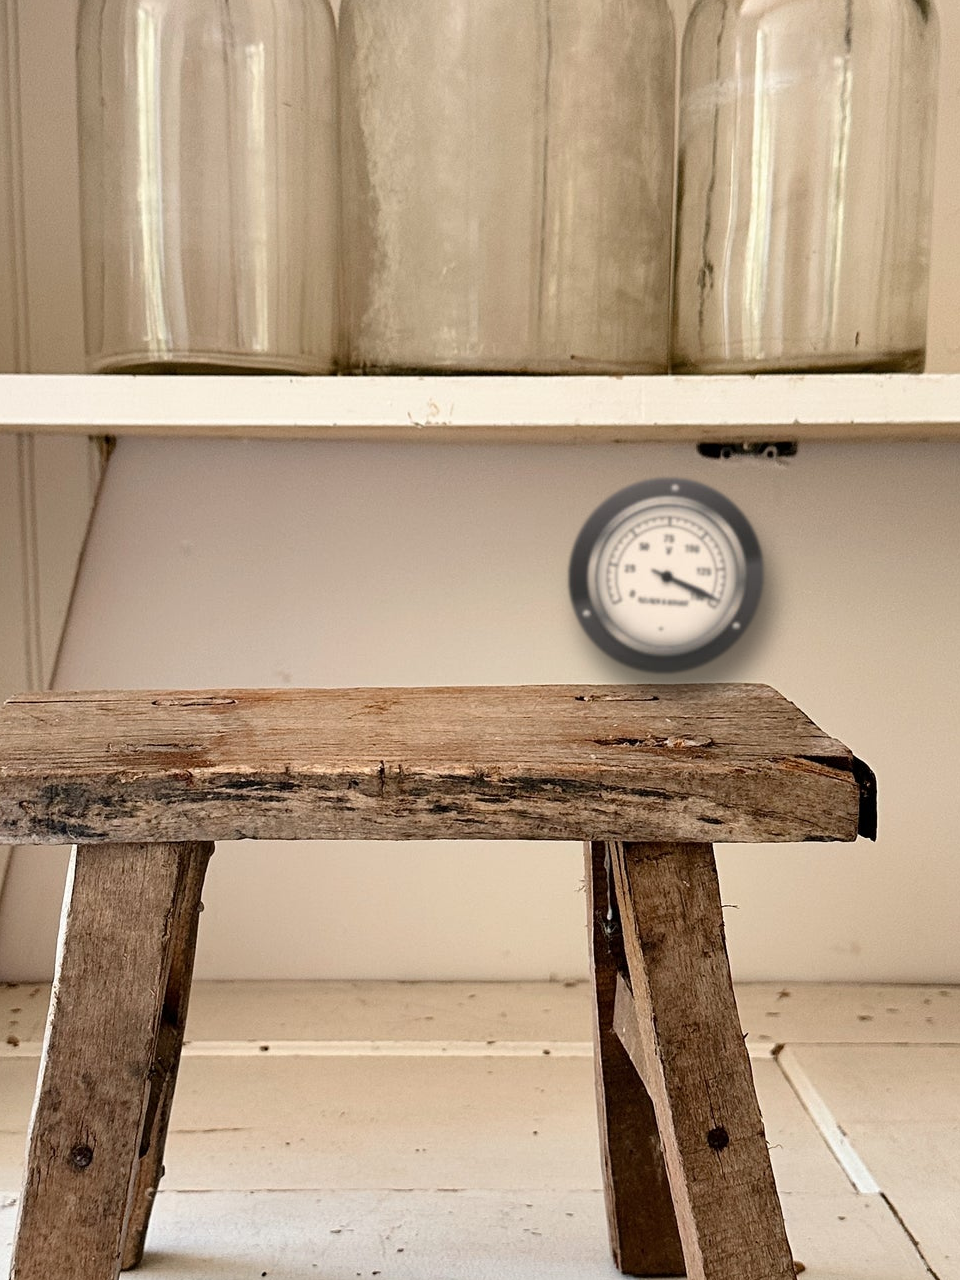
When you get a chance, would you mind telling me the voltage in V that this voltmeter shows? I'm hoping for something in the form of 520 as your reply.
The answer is 145
